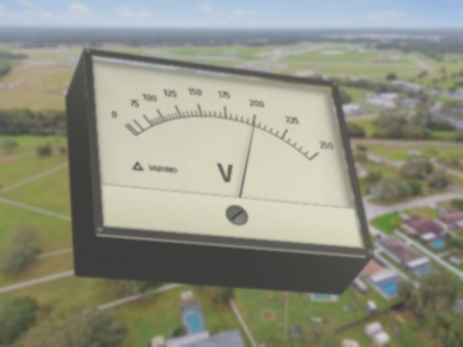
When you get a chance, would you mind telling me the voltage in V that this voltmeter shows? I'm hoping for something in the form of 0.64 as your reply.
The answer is 200
